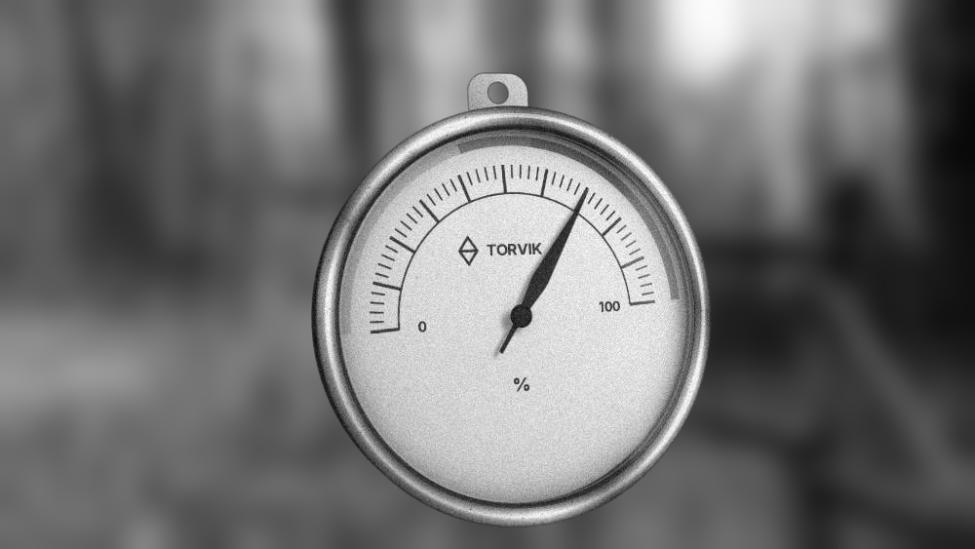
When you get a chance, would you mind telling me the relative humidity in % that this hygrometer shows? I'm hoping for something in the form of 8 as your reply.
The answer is 70
